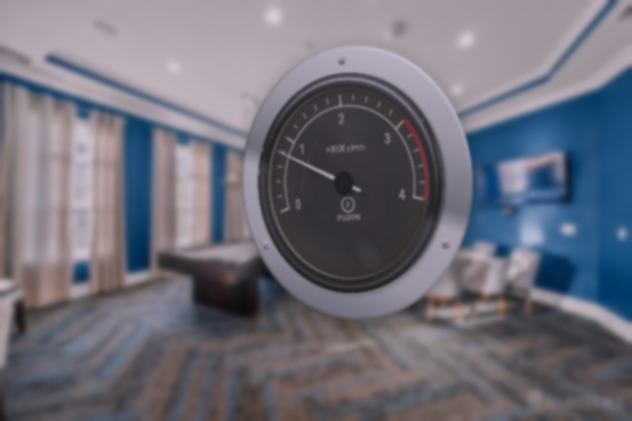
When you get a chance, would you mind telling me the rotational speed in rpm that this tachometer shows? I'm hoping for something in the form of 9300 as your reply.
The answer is 800
